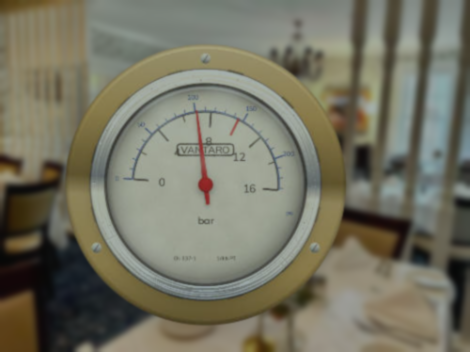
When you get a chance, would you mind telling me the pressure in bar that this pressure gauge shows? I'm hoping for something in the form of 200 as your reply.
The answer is 7
